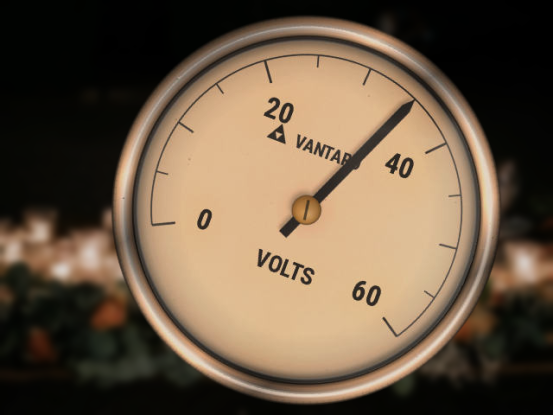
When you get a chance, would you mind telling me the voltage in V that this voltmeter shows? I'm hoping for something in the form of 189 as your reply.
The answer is 35
